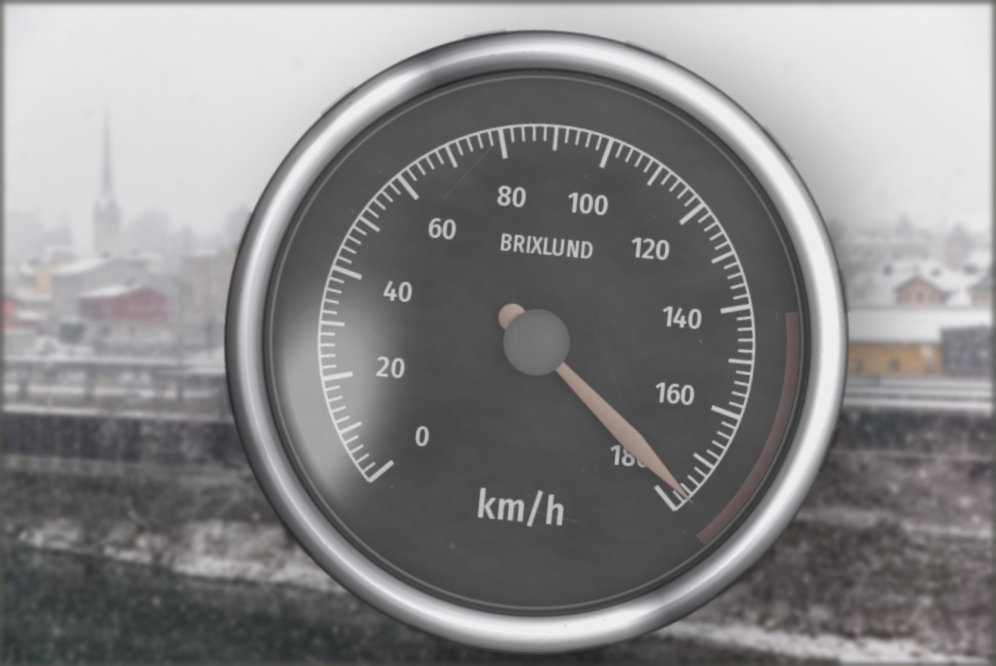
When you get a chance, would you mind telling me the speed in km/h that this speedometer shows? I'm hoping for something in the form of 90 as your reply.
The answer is 177
